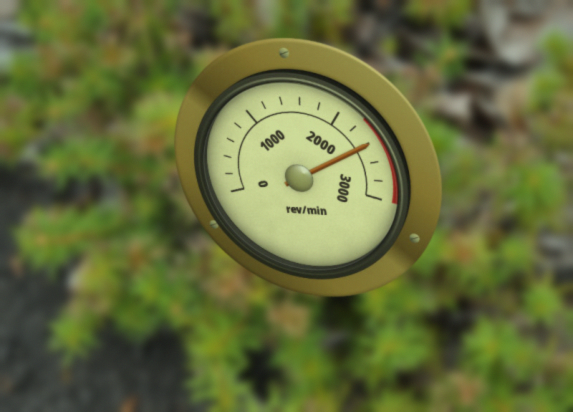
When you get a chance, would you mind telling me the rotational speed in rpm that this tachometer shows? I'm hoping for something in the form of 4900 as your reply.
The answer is 2400
